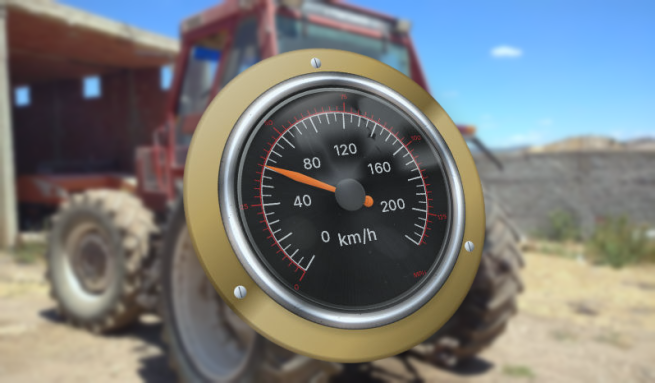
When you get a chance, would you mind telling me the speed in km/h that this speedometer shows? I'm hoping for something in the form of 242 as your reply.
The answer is 60
